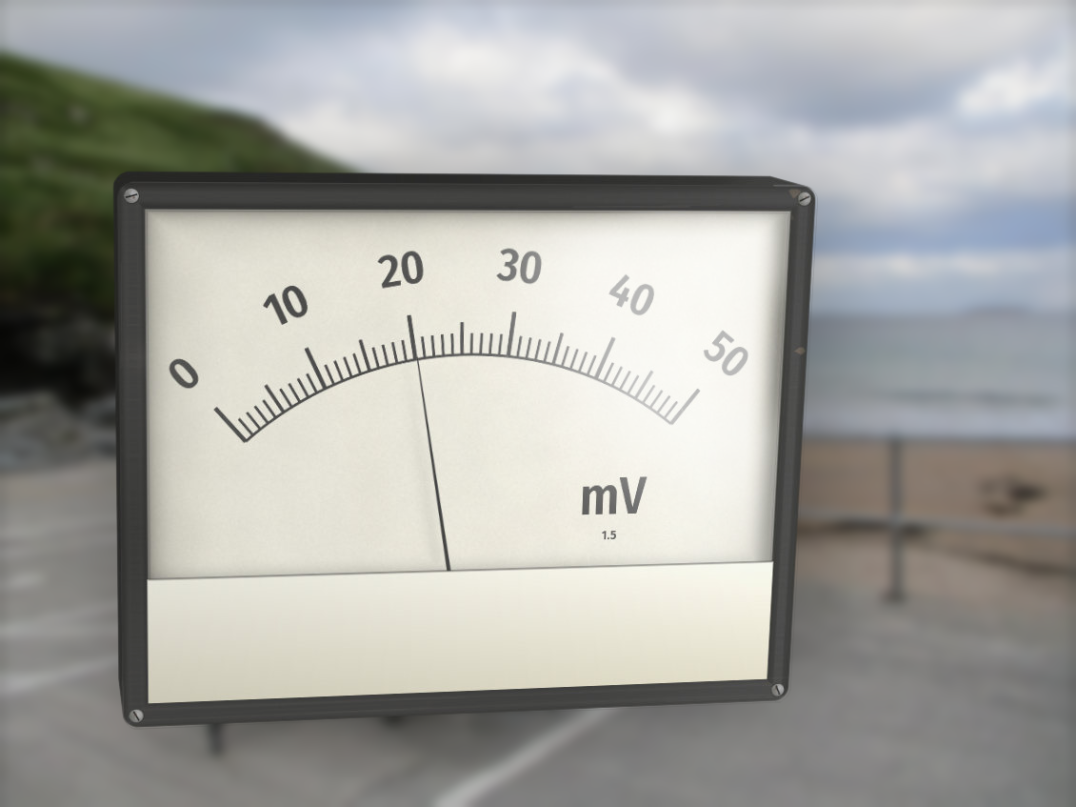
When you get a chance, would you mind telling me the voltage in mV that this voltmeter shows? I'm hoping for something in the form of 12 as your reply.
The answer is 20
